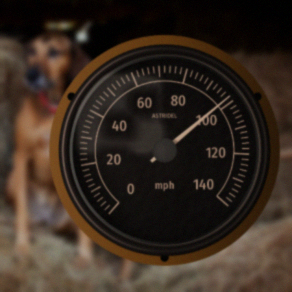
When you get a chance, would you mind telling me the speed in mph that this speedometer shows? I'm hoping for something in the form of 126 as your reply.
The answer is 98
